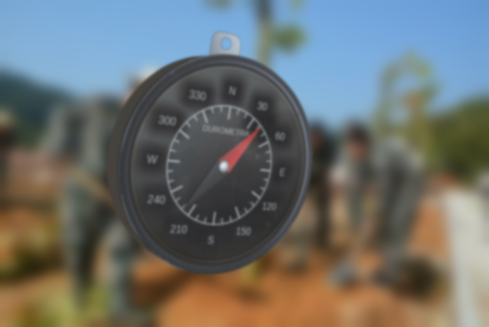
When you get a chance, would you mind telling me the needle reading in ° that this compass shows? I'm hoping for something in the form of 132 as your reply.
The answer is 40
